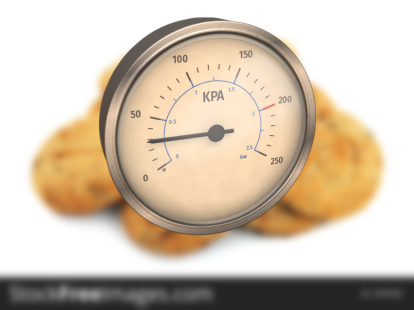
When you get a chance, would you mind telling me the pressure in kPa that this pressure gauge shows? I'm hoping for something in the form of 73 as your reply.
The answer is 30
